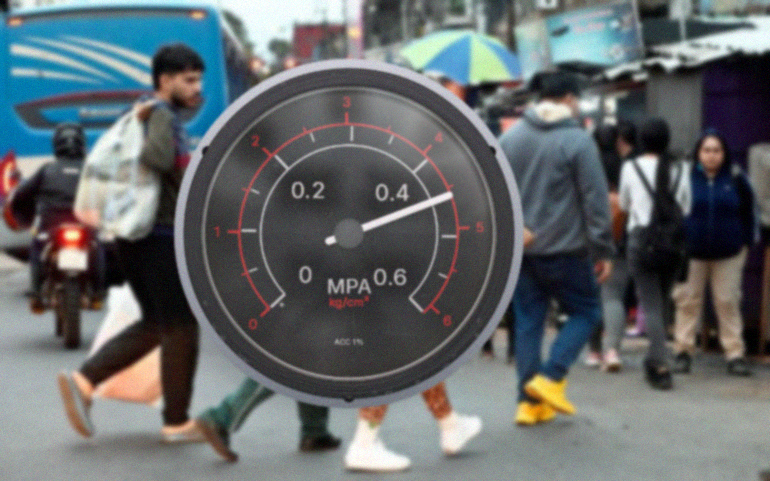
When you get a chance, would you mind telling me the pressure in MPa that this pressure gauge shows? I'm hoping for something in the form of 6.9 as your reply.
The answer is 0.45
